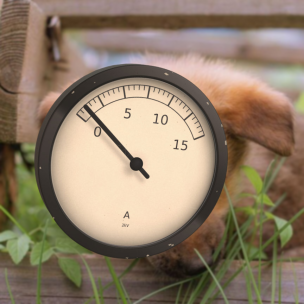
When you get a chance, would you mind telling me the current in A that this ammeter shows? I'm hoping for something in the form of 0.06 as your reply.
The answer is 1
